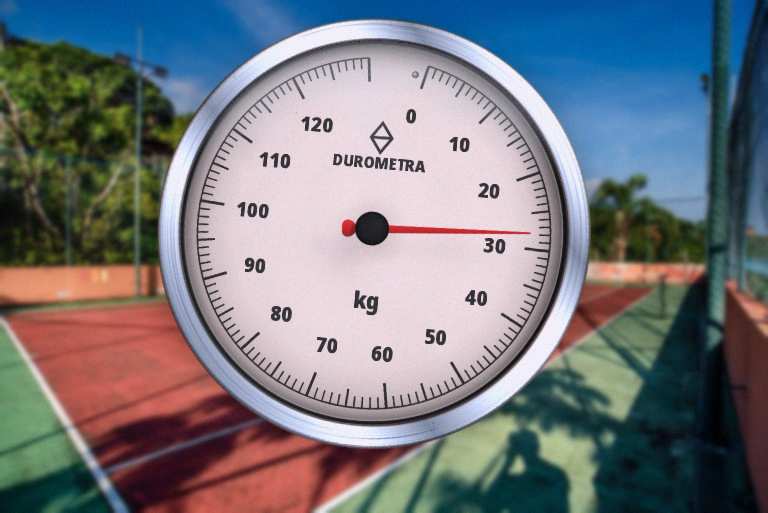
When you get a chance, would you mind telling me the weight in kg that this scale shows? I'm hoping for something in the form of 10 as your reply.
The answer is 28
